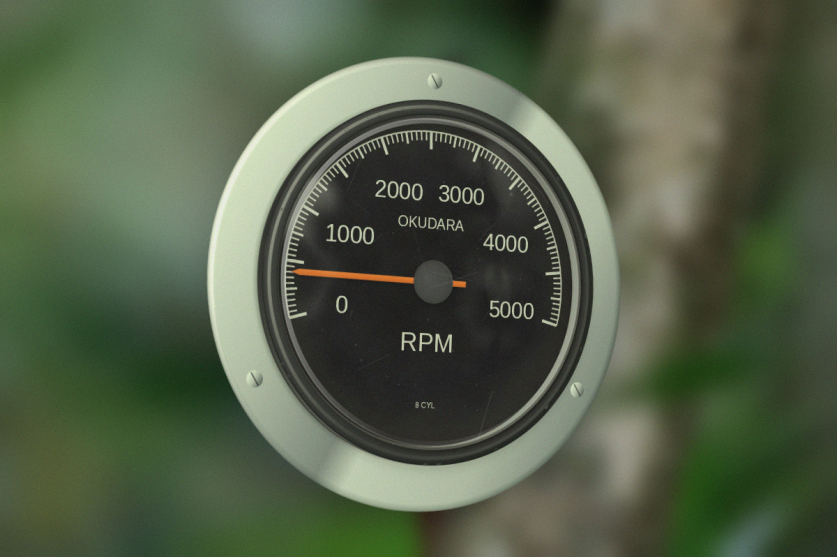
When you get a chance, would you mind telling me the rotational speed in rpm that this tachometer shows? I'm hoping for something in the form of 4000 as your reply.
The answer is 400
